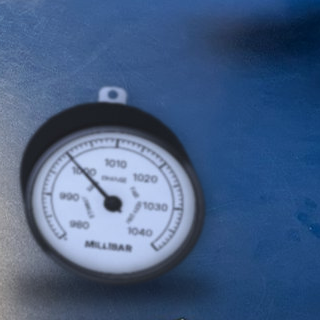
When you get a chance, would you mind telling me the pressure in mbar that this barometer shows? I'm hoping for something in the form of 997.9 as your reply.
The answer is 1000
